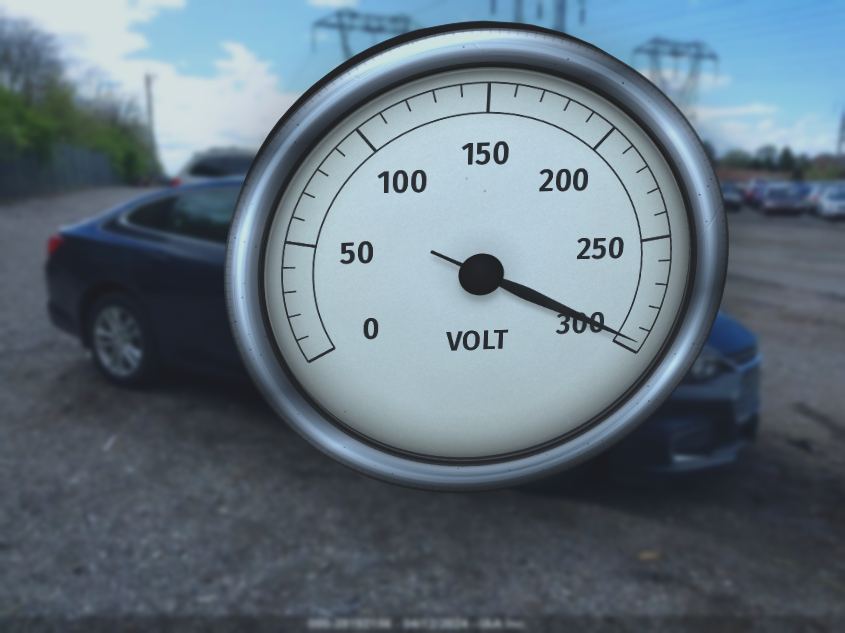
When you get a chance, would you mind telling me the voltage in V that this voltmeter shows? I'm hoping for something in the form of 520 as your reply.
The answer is 295
